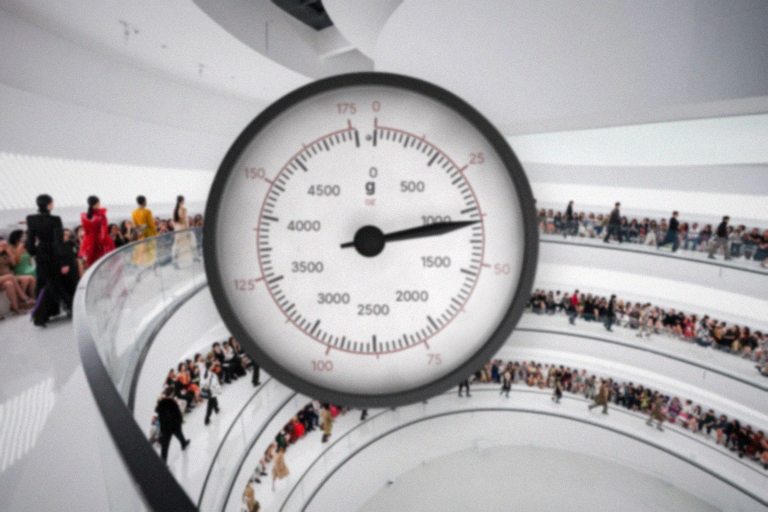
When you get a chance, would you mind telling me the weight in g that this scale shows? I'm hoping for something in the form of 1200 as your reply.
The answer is 1100
